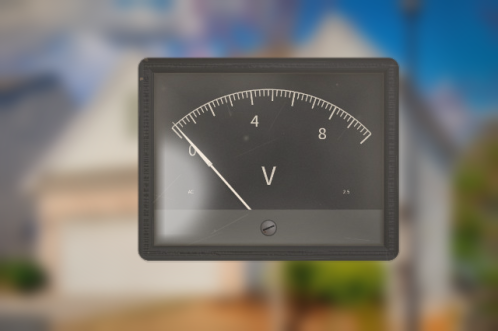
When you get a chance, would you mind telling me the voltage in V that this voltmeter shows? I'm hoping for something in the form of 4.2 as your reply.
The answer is 0.2
